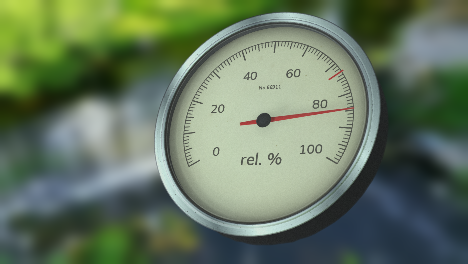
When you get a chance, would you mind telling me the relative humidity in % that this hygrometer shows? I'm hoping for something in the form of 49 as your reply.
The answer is 85
